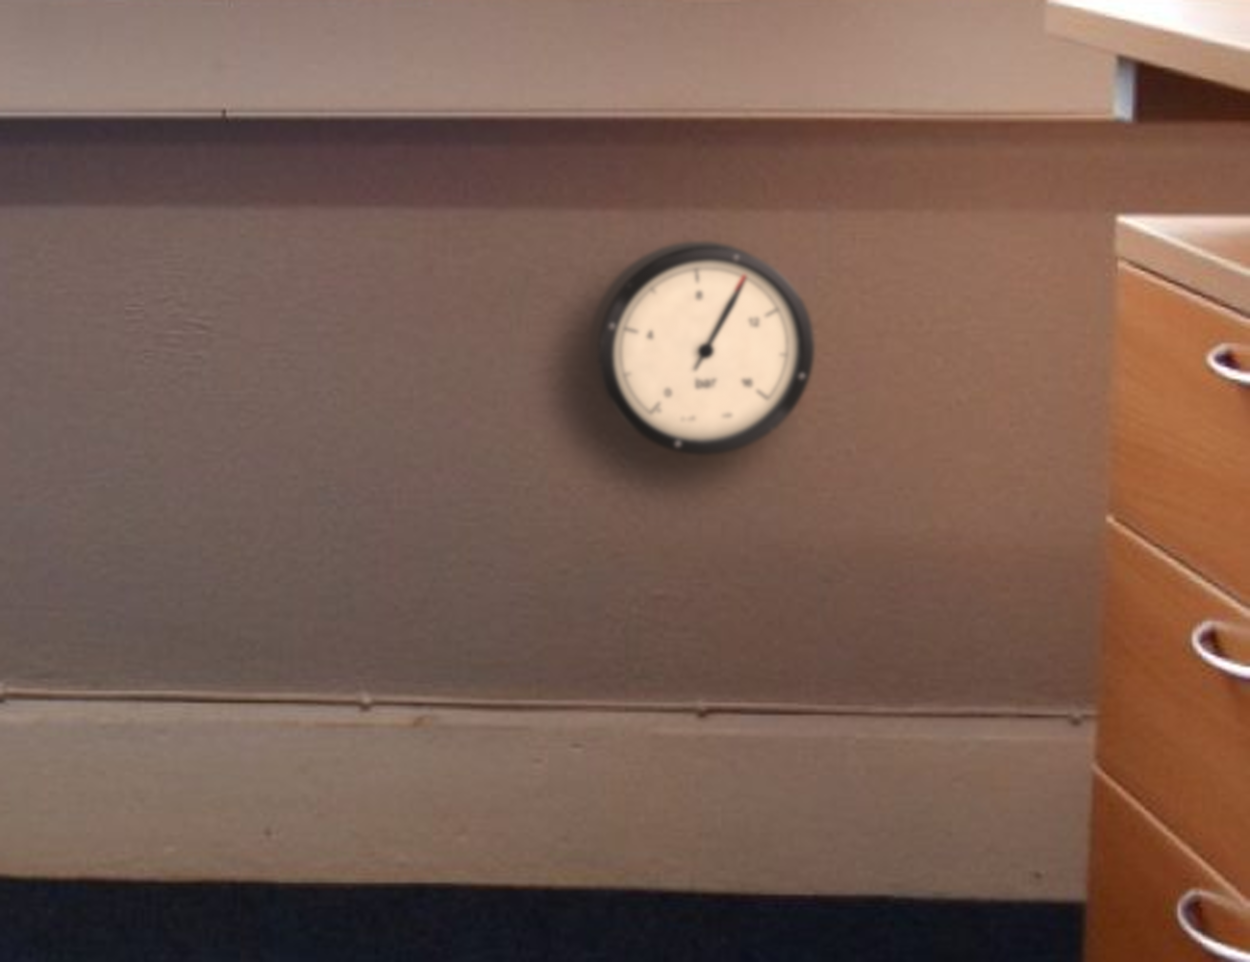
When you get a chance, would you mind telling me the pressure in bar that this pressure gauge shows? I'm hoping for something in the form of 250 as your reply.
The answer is 10
